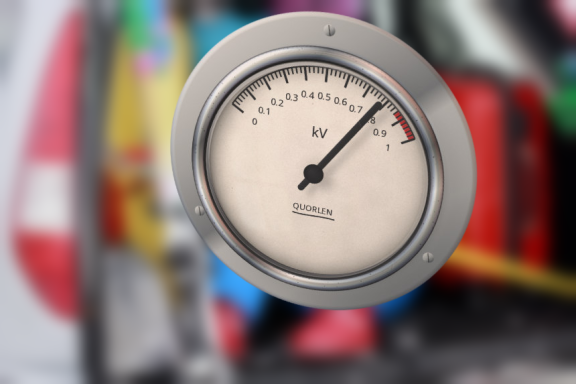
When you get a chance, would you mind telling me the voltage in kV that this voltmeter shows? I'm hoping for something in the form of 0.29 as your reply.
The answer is 0.78
